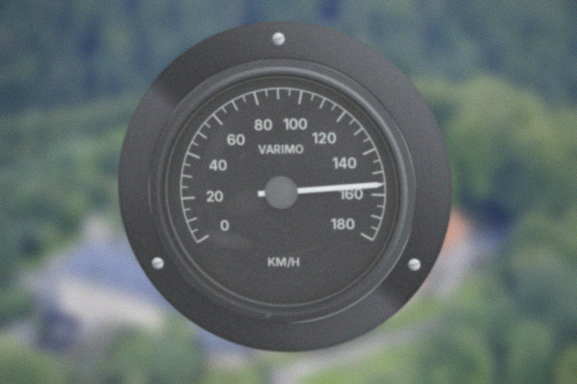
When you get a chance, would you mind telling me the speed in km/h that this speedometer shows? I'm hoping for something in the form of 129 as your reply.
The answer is 155
